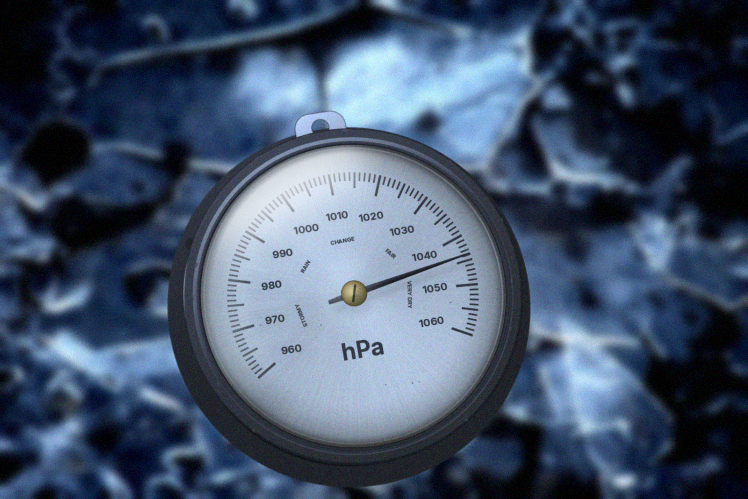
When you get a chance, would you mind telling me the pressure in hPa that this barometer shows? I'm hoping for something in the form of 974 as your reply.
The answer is 1044
